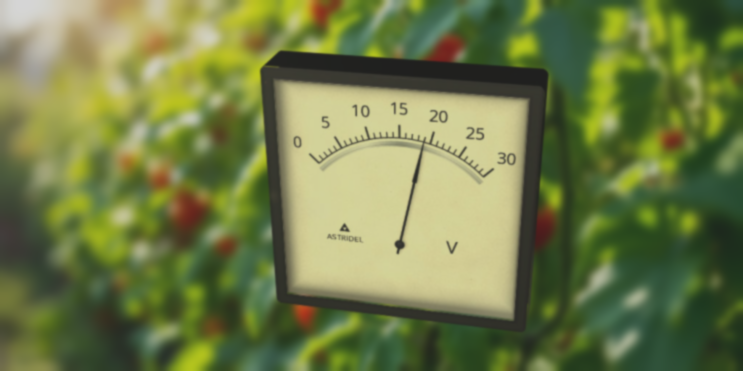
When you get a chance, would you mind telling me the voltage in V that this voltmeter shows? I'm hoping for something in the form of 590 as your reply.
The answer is 19
